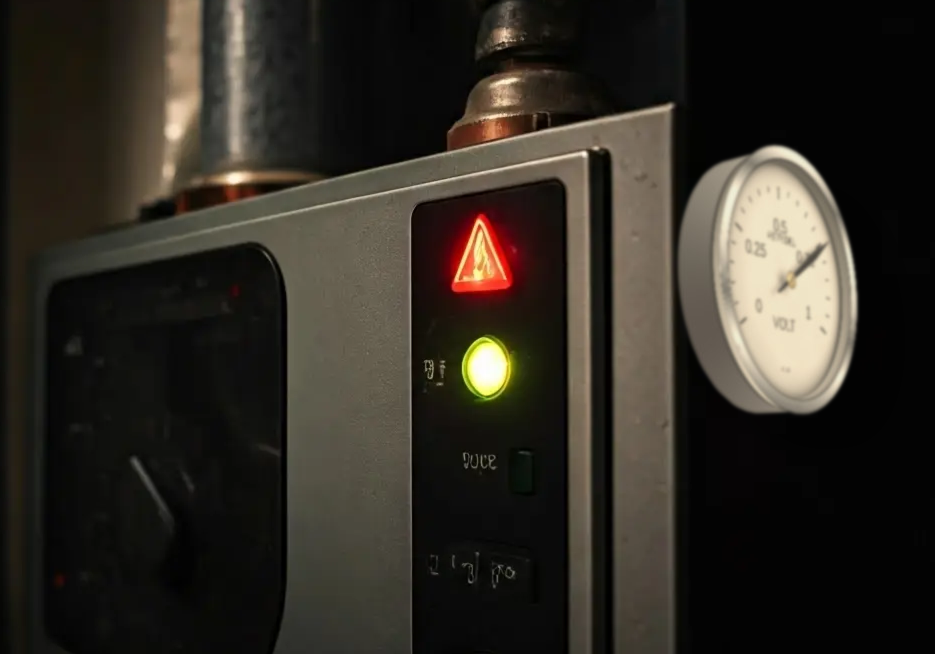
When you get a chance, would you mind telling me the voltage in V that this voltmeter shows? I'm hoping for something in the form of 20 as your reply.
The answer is 0.75
